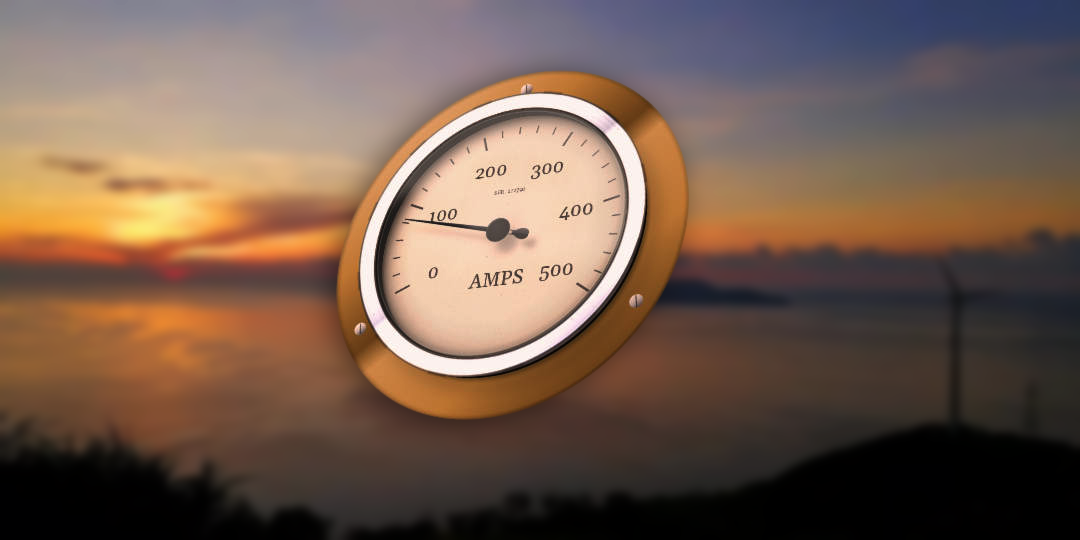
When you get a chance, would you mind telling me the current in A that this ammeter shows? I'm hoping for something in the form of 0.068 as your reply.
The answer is 80
